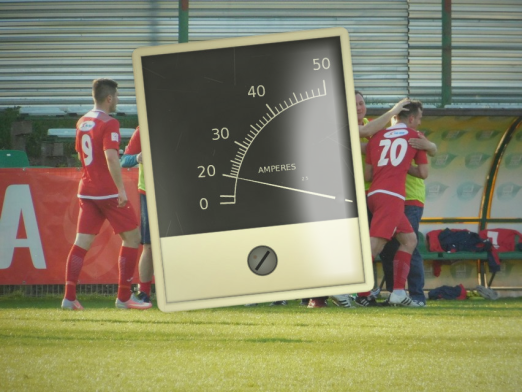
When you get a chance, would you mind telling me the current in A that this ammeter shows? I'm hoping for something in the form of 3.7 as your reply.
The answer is 20
